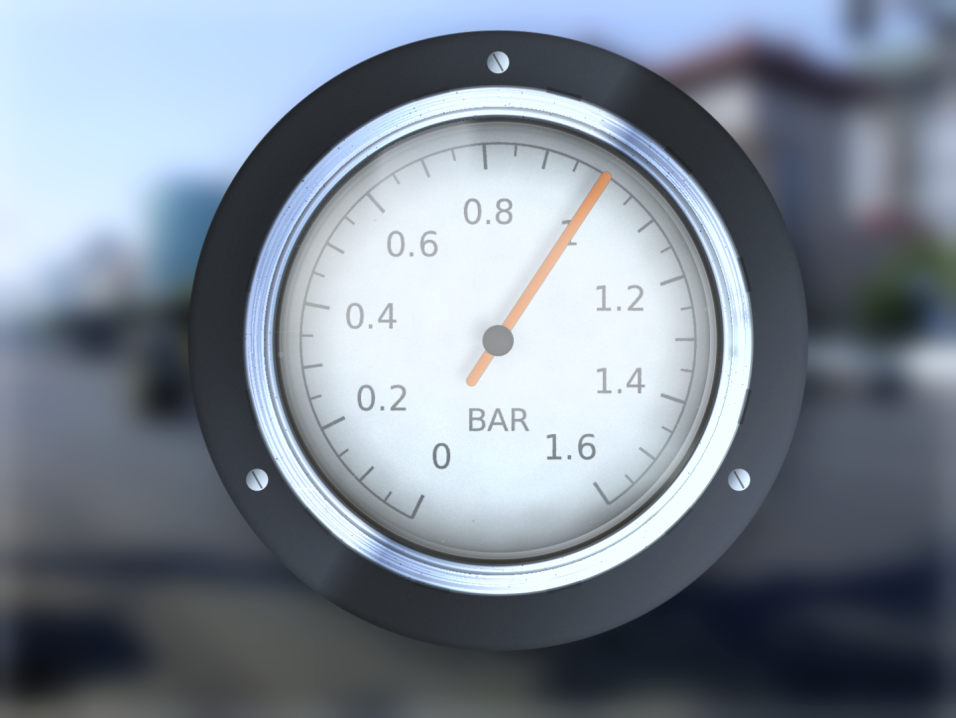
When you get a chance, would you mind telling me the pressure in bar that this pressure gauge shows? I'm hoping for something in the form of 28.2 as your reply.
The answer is 1
